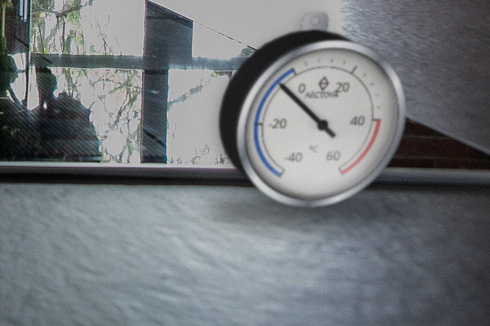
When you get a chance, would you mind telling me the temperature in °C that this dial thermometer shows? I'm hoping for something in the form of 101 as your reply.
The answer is -6
